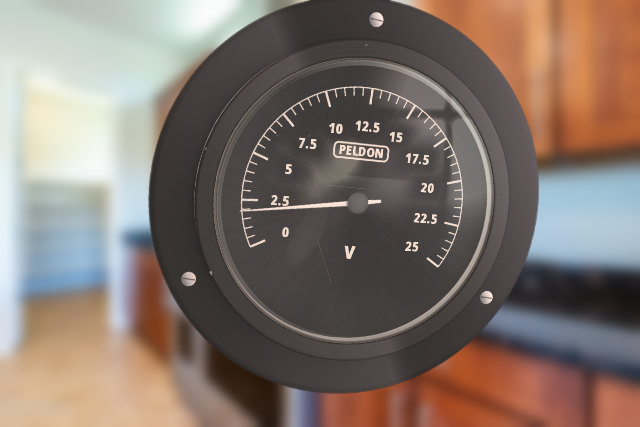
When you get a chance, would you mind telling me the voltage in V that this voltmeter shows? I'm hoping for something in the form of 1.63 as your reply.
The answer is 2
